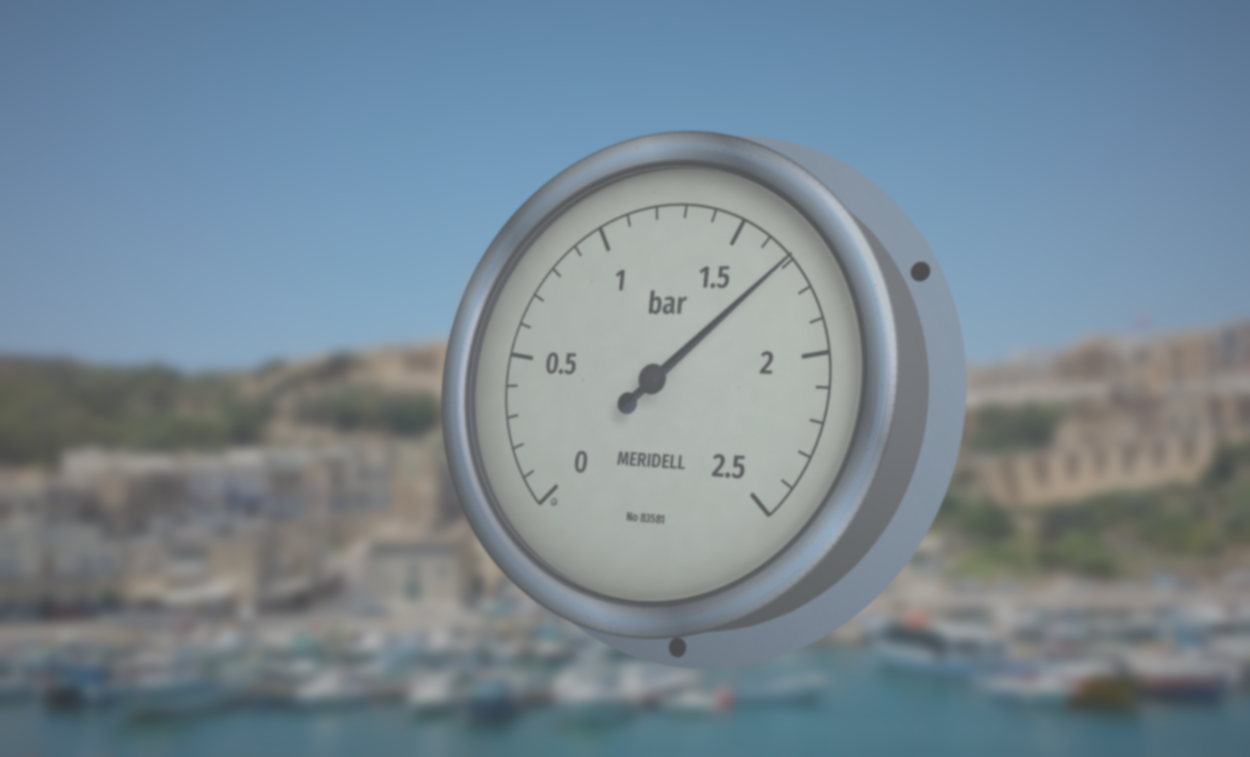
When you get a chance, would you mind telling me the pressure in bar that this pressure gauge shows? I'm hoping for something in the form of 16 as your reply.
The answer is 1.7
